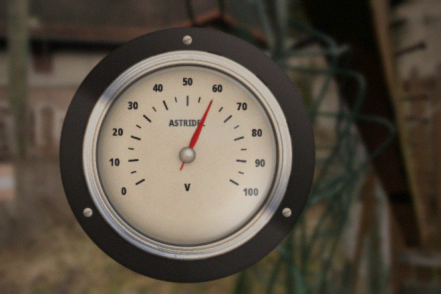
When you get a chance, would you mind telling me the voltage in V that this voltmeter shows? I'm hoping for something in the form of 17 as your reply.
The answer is 60
